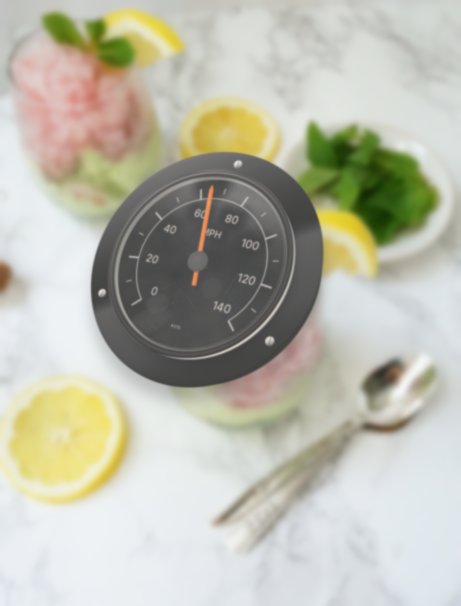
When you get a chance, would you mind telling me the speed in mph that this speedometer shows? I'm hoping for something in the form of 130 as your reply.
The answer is 65
